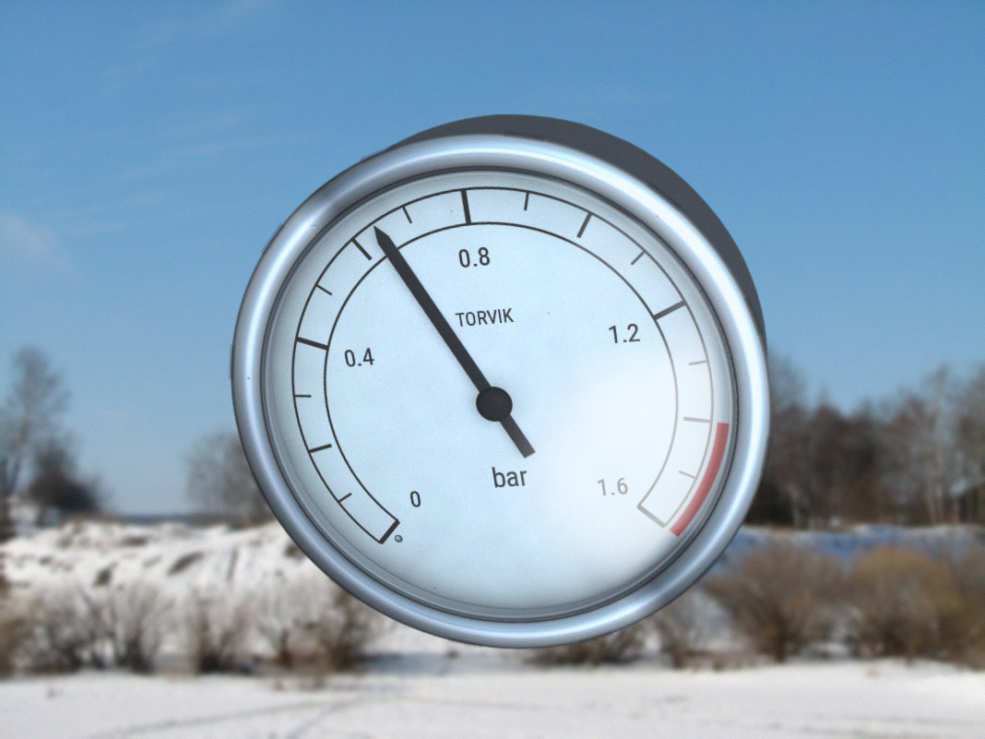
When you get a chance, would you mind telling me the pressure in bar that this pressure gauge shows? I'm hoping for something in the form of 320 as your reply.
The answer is 0.65
